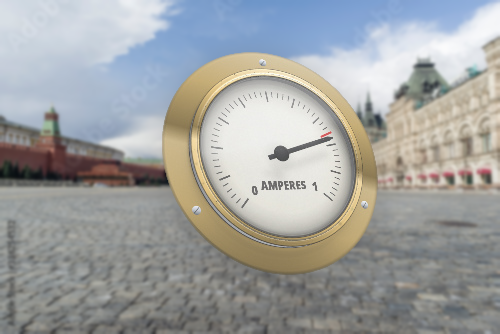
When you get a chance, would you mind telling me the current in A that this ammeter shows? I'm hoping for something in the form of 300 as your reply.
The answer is 0.78
